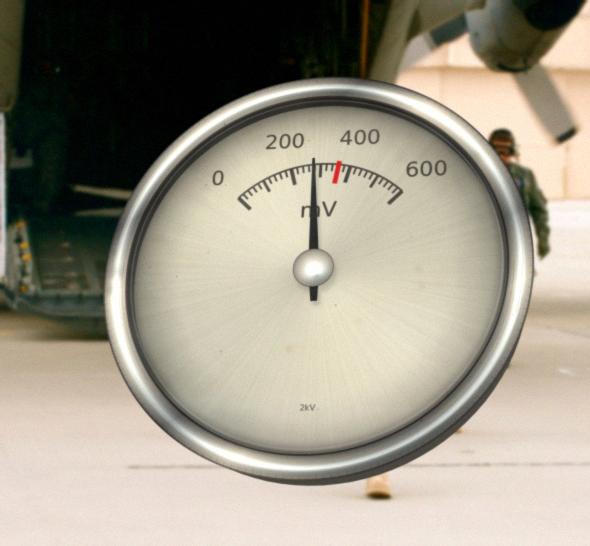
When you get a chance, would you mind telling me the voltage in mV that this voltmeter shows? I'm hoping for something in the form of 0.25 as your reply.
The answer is 280
